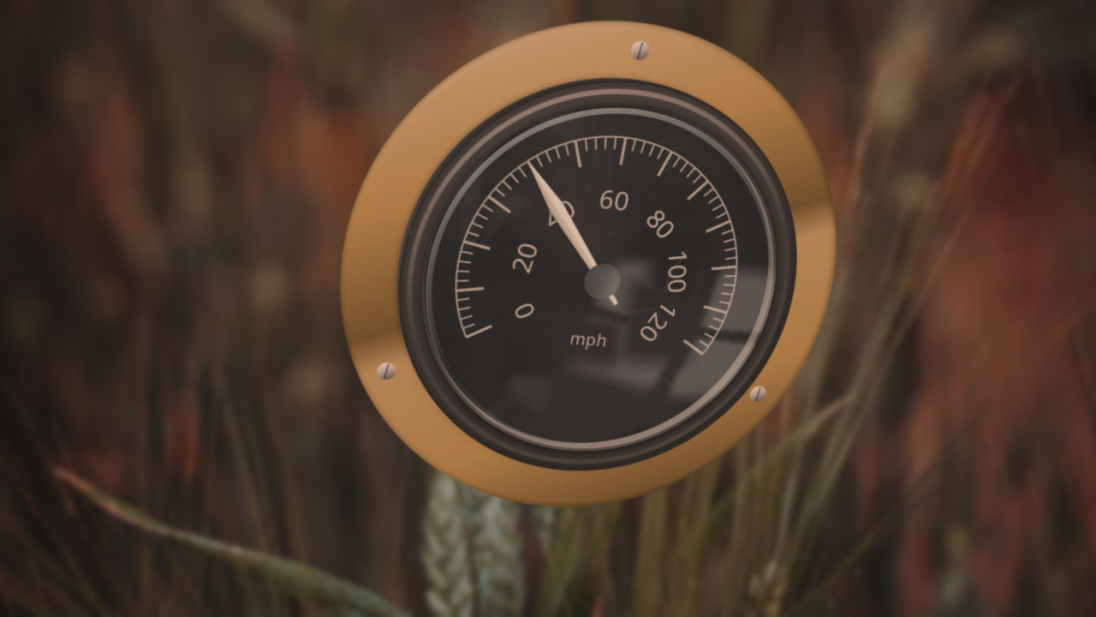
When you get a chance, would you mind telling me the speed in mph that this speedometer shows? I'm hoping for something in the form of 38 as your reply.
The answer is 40
